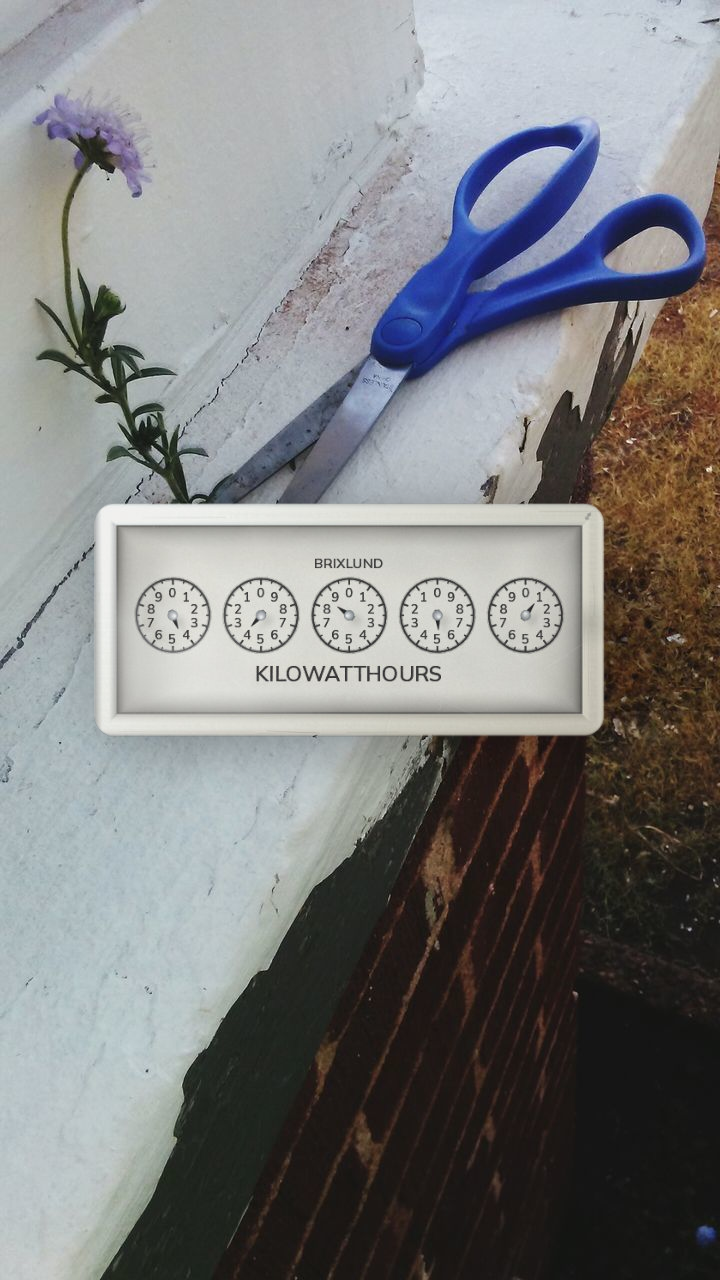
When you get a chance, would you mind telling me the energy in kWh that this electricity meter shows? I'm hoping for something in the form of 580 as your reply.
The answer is 43851
